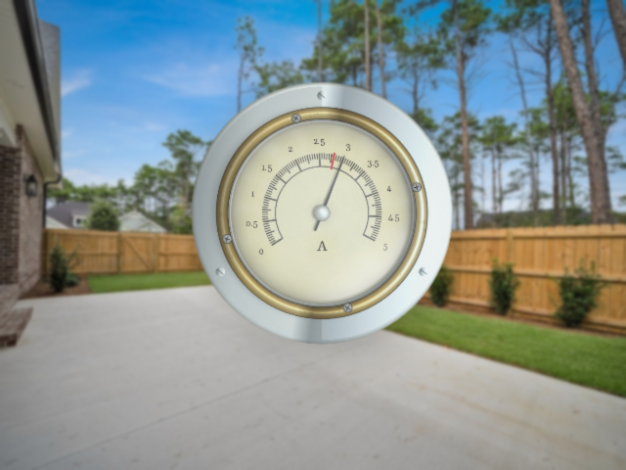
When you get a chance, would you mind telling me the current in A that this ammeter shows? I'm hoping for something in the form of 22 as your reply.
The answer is 3
